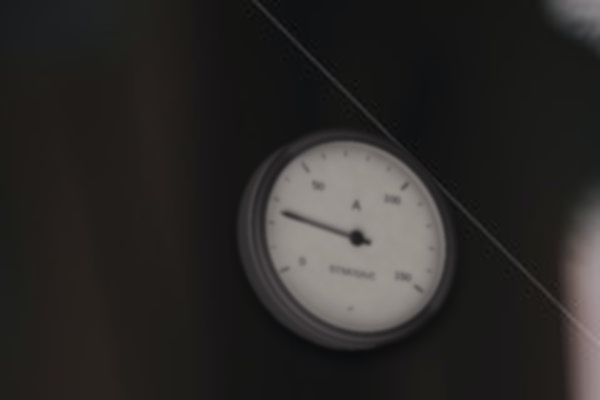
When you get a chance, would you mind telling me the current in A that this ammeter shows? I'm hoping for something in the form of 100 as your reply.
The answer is 25
